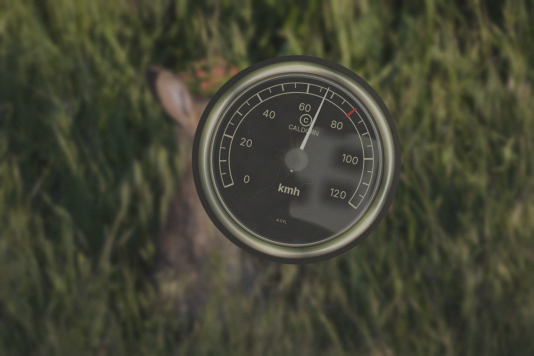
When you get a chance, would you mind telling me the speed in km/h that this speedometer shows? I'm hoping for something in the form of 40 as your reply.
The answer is 67.5
